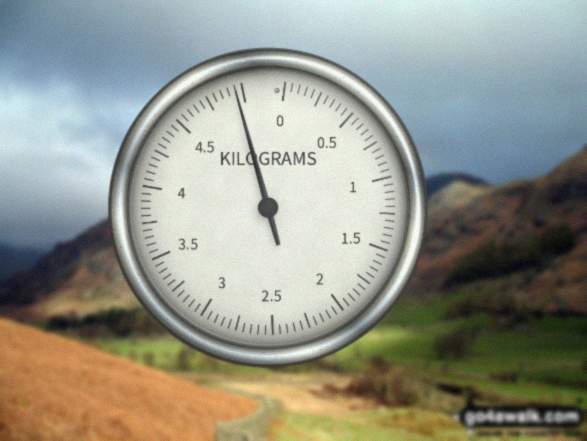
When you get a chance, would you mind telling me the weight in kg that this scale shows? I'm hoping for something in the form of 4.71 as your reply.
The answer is 4.95
